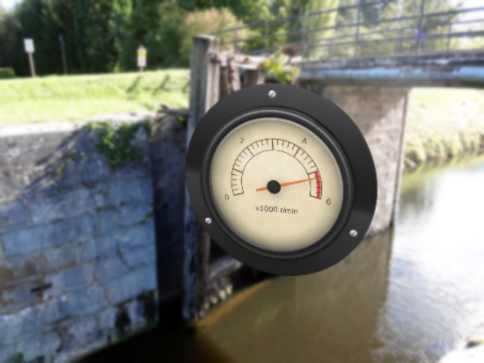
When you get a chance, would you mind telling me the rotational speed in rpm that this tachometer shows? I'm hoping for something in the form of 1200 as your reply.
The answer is 5200
